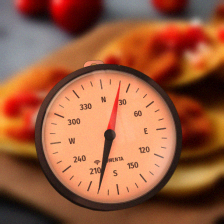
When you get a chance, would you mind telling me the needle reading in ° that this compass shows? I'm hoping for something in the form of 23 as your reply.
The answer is 20
